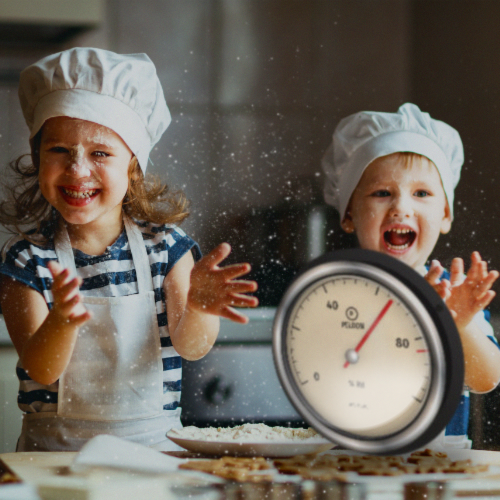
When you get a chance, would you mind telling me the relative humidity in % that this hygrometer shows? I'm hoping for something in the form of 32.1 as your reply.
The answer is 66
